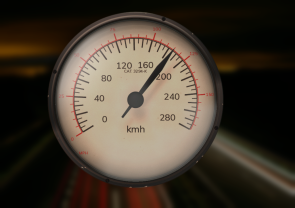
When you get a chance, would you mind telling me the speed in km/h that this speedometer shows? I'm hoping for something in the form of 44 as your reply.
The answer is 185
